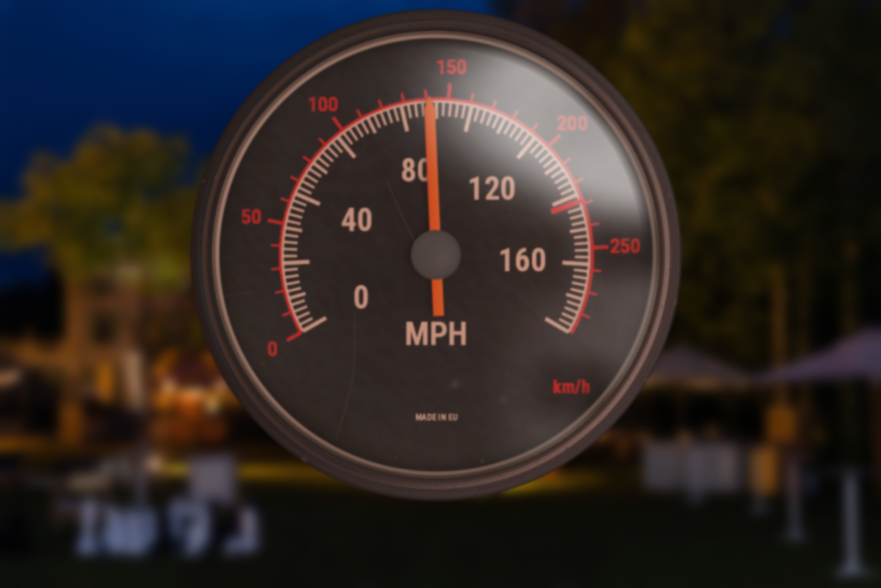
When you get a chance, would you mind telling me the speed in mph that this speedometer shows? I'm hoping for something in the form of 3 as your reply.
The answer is 88
